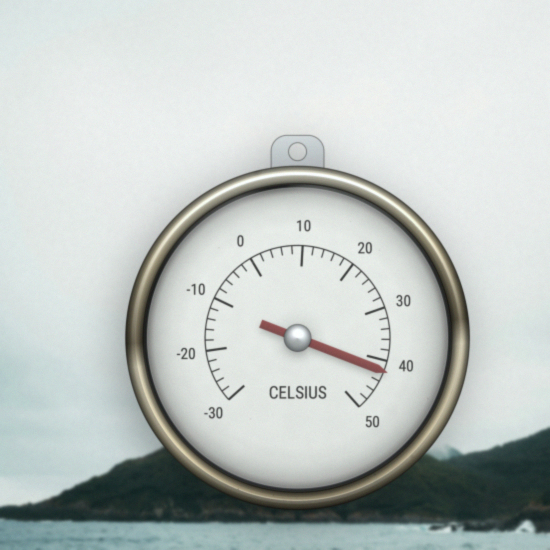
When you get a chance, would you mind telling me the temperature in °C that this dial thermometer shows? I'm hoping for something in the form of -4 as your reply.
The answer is 42
